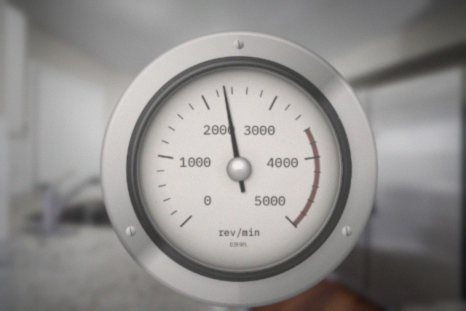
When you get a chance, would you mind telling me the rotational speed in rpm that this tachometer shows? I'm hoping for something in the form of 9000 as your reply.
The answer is 2300
